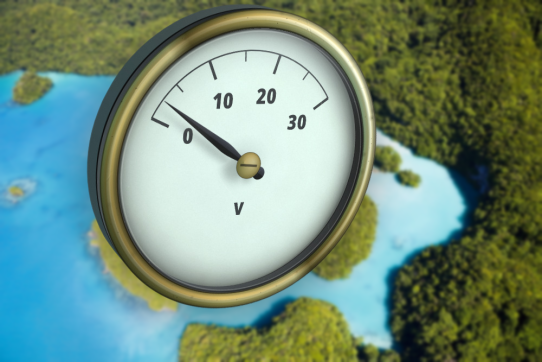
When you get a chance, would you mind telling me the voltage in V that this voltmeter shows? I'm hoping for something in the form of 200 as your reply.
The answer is 2.5
